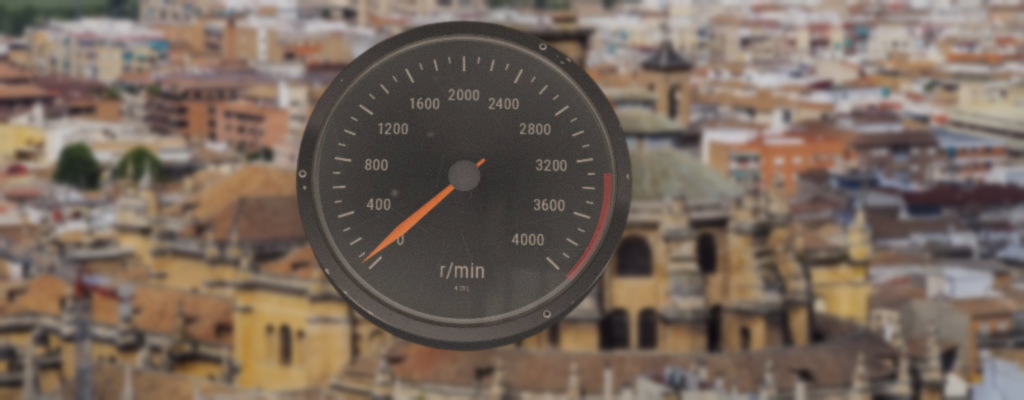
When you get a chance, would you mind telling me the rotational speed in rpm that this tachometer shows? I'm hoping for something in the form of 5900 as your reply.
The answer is 50
